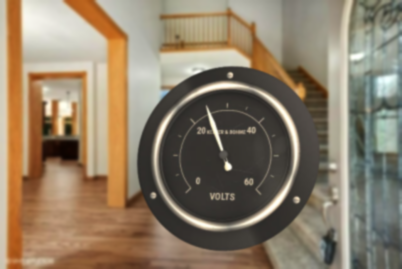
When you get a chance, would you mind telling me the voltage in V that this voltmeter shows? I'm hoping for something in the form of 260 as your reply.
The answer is 25
